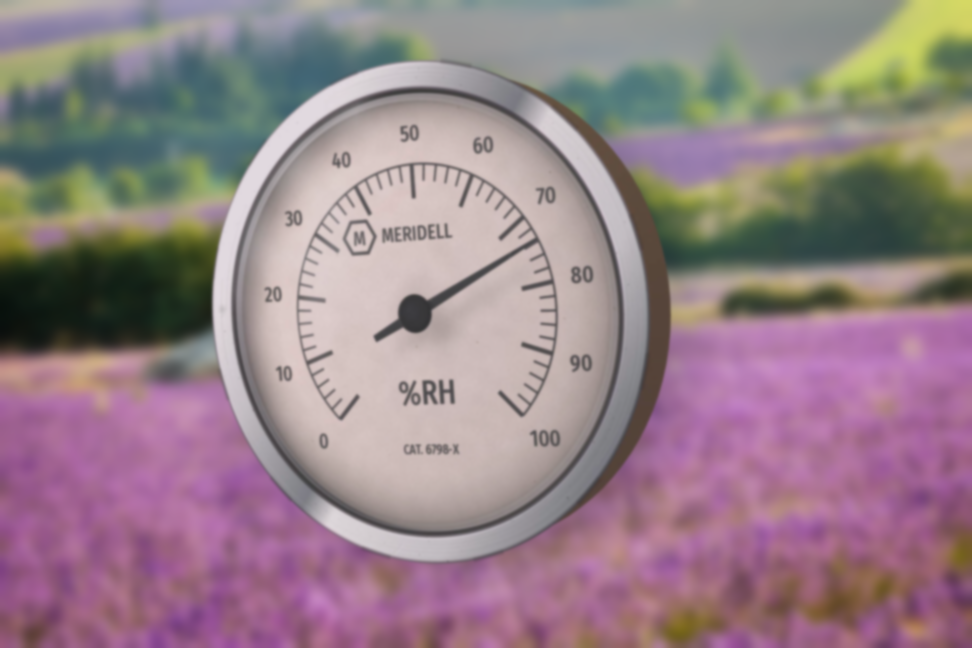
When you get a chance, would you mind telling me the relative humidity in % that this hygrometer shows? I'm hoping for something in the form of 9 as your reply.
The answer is 74
